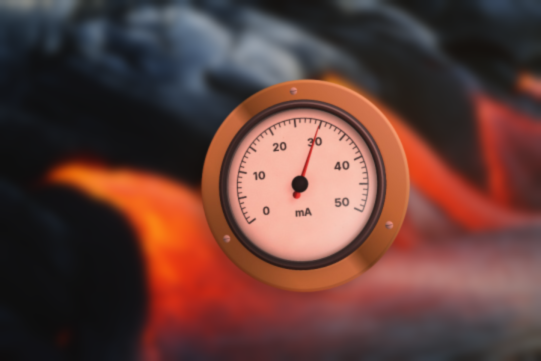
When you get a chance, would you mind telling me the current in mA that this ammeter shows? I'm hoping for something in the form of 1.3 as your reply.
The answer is 30
